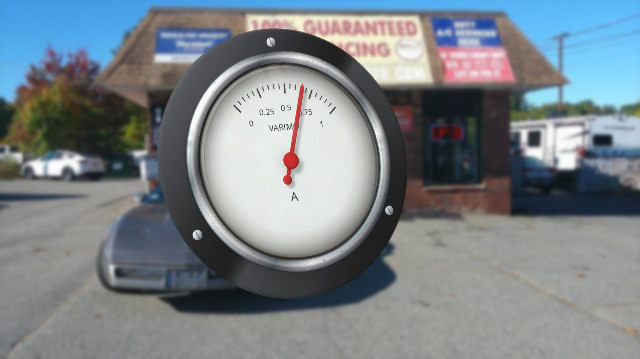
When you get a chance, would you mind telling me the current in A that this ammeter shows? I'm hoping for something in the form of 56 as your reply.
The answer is 0.65
